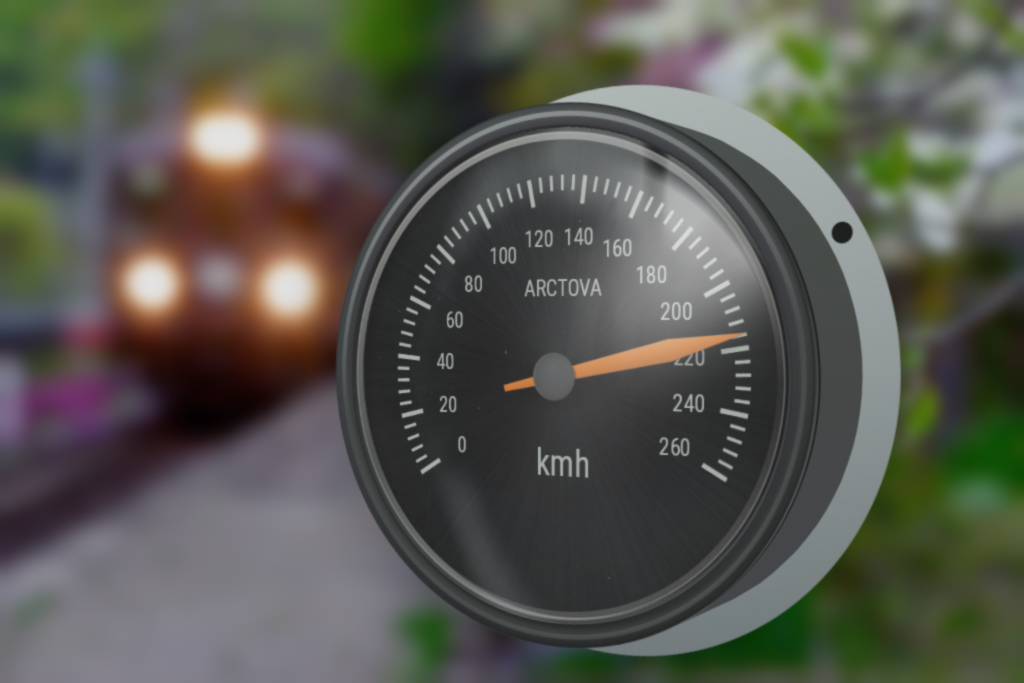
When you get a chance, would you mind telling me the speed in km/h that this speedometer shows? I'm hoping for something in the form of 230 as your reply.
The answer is 216
